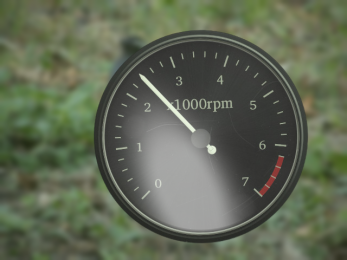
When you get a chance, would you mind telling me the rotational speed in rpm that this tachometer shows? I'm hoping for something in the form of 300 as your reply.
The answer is 2400
